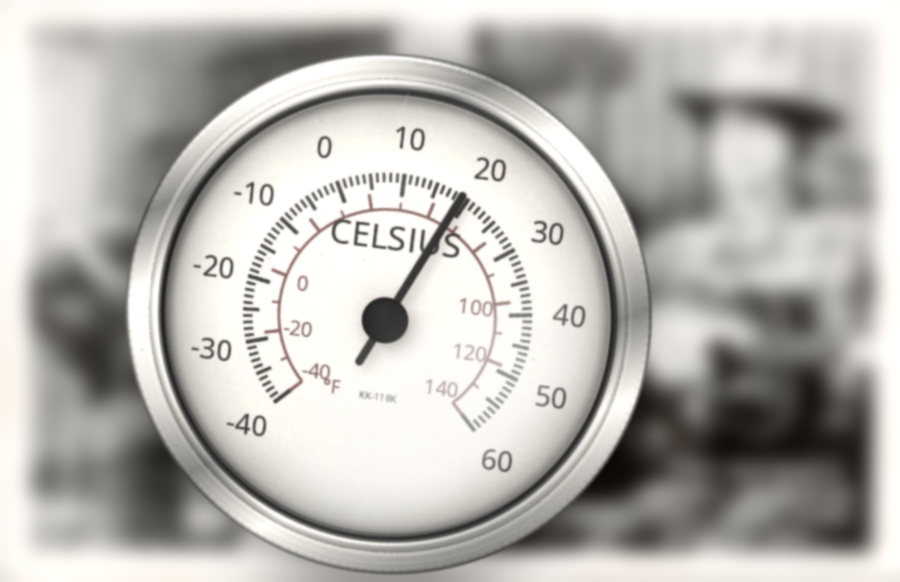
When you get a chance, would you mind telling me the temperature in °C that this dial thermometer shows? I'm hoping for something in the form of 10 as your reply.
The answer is 19
